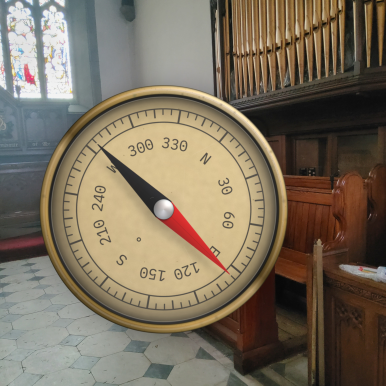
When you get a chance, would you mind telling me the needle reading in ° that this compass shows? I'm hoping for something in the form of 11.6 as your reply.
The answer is 95
